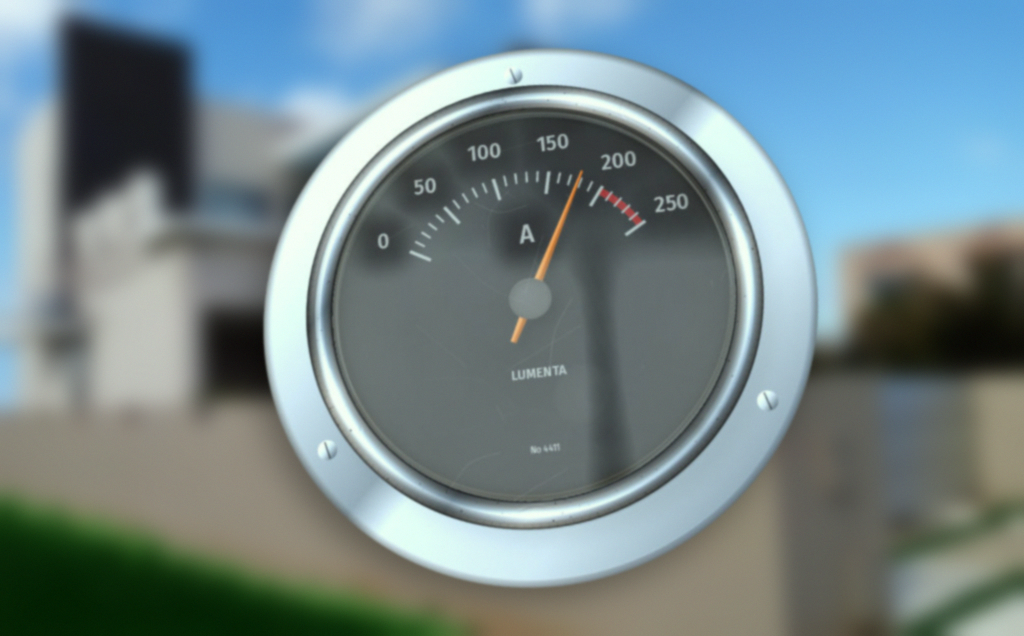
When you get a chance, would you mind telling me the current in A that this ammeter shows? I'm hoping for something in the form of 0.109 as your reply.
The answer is 180
